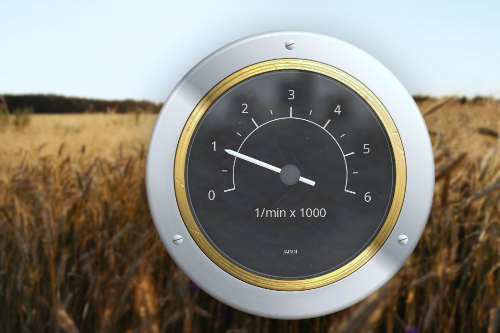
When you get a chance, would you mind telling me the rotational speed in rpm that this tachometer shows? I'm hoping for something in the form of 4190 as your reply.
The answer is 1000
